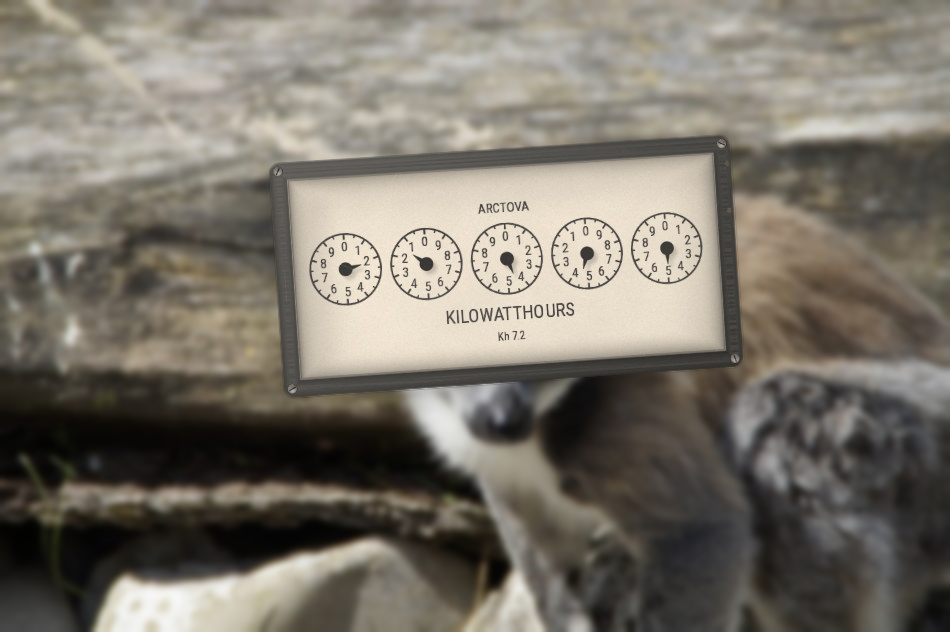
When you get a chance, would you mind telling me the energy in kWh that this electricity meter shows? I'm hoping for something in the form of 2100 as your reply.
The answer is 21445
